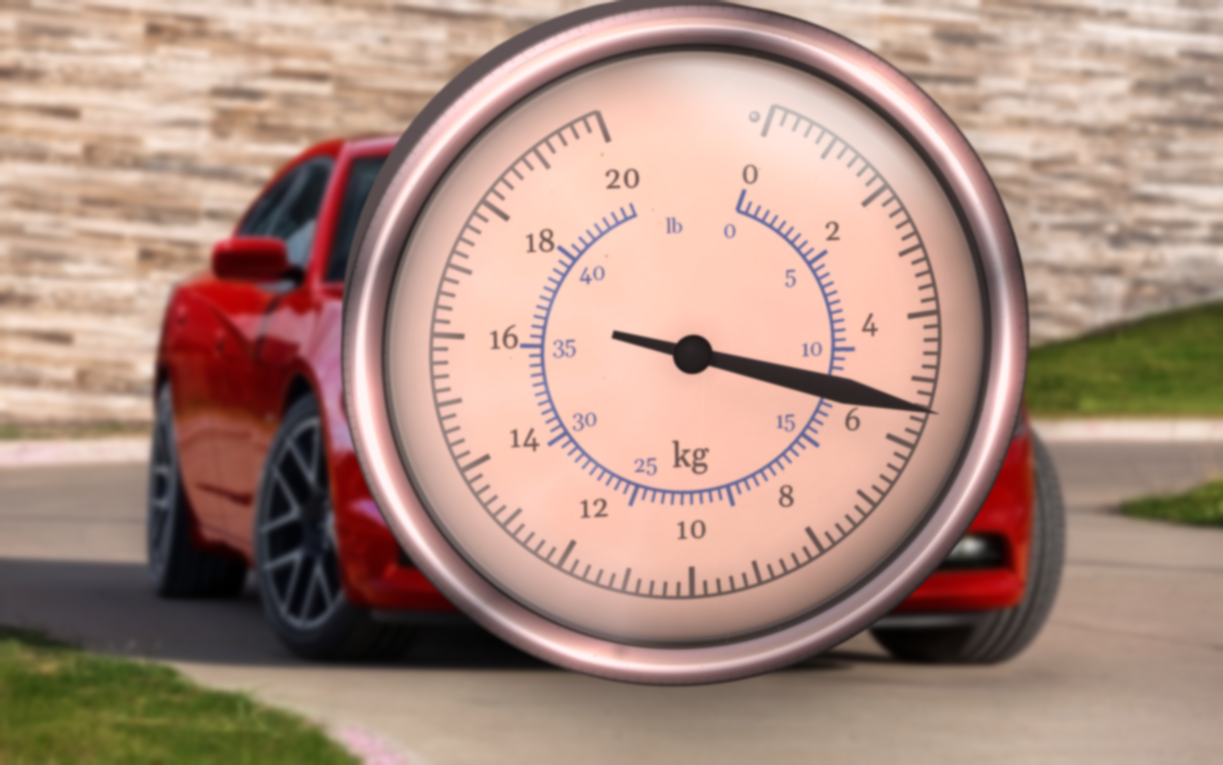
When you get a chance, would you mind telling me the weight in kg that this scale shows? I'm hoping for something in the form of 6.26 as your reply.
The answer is 5.4
